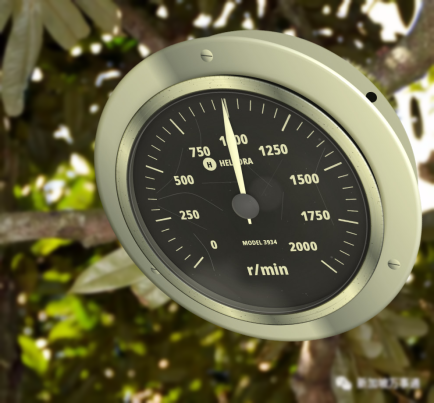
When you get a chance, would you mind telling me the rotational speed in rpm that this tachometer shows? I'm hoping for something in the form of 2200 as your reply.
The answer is 1000
